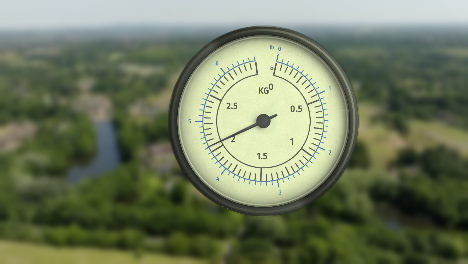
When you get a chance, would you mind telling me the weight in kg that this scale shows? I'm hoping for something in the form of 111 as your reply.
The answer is 2.05
